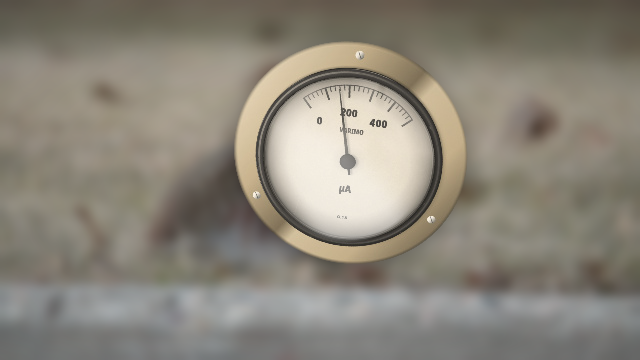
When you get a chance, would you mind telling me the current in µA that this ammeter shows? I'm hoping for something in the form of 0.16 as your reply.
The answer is 160
